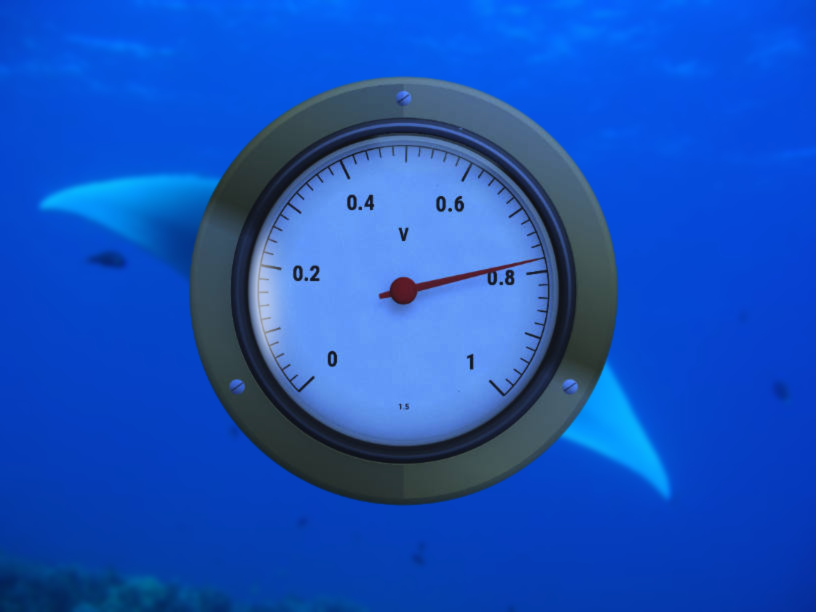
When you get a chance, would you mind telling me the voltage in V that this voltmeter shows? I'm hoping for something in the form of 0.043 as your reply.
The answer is 0.78
